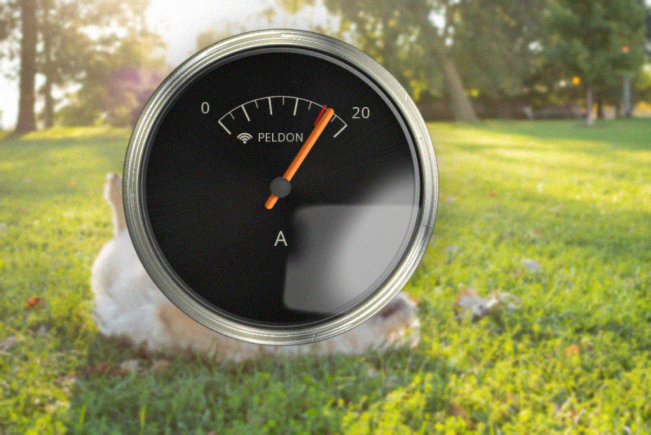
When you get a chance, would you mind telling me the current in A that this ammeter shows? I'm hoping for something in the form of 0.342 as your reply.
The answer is 17
